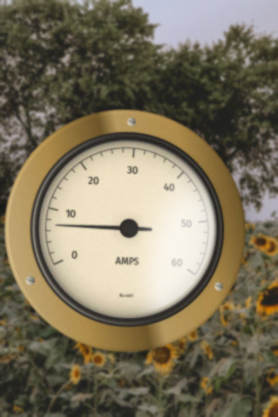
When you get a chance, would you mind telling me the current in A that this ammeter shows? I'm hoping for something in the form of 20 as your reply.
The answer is 7
